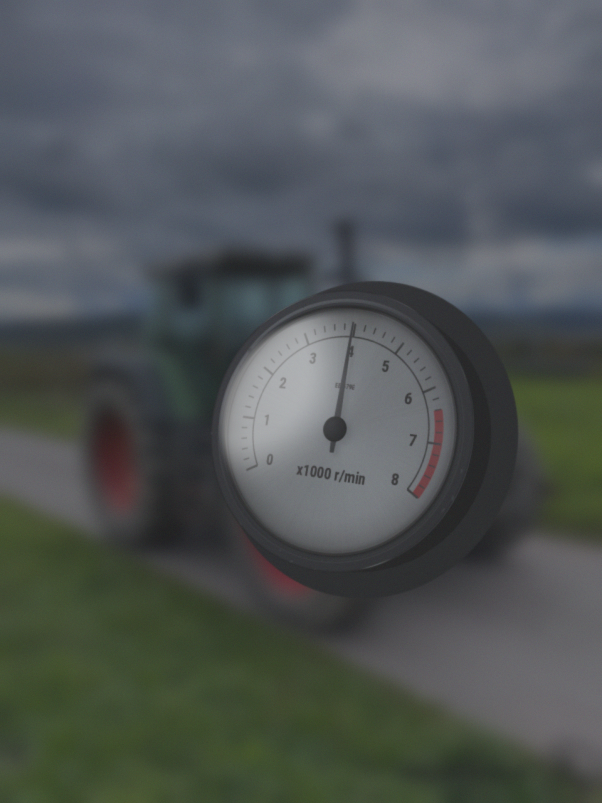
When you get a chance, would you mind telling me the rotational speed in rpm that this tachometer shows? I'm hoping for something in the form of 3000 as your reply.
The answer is 4000
